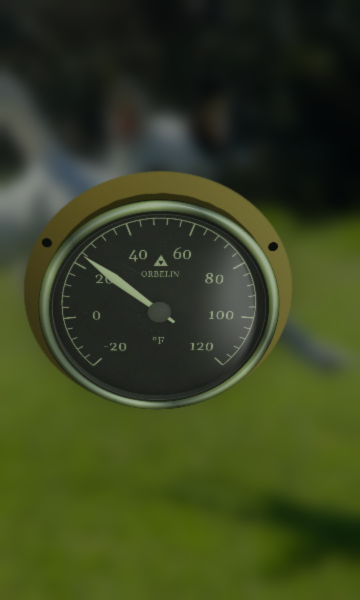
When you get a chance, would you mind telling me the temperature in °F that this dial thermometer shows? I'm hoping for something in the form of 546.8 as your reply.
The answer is 24
